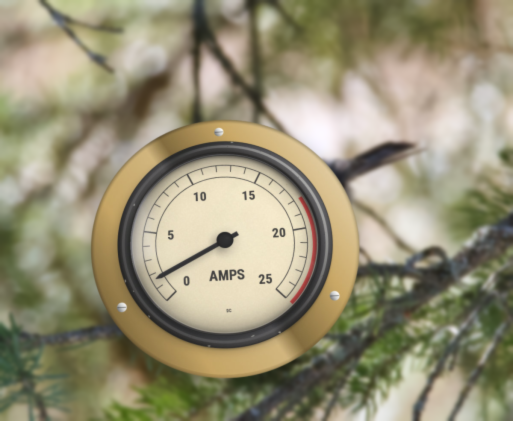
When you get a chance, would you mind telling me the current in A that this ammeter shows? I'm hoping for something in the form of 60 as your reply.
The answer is 1.5
